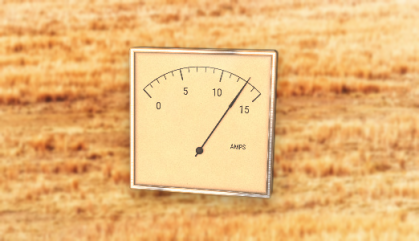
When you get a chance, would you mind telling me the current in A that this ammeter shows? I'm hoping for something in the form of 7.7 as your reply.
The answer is 13
